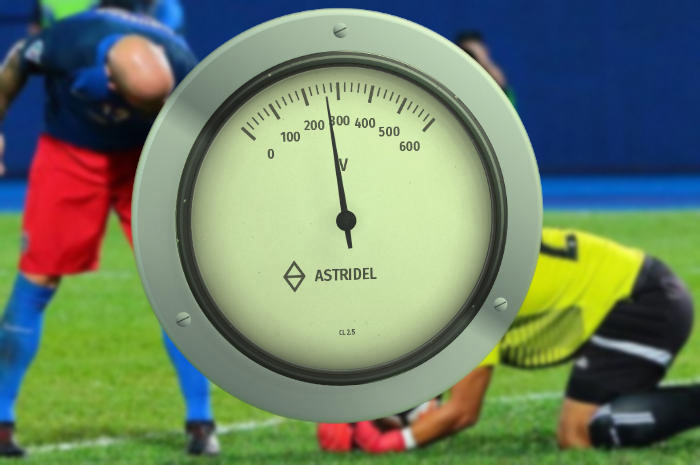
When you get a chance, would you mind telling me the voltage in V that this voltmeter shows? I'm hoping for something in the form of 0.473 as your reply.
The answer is 260
